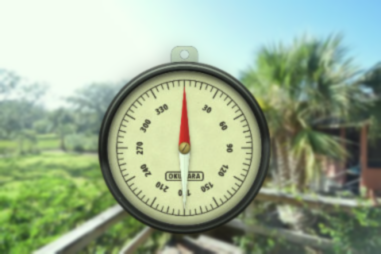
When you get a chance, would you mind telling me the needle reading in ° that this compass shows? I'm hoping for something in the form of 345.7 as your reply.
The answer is 0
